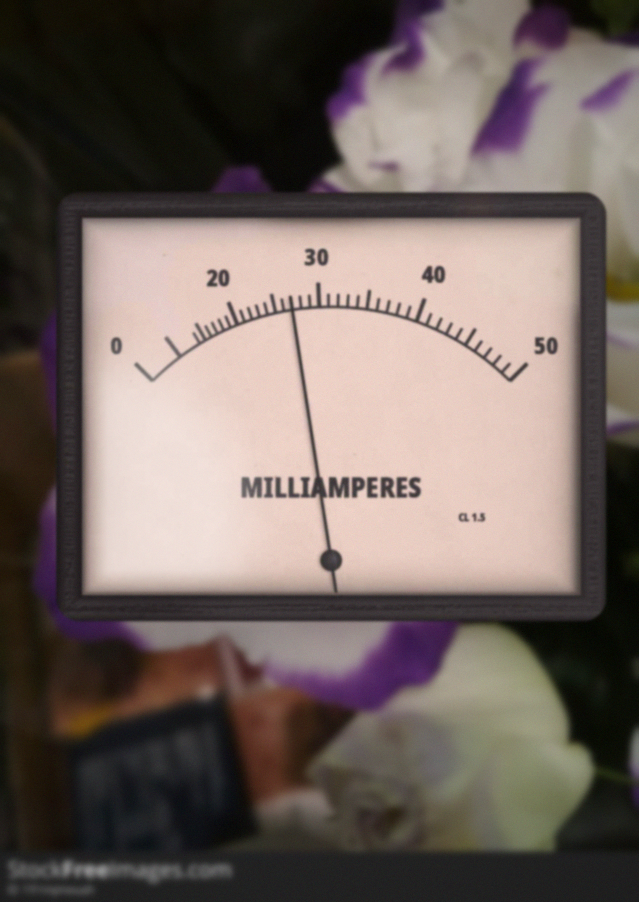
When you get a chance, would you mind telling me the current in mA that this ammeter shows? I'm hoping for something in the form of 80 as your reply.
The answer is 27
